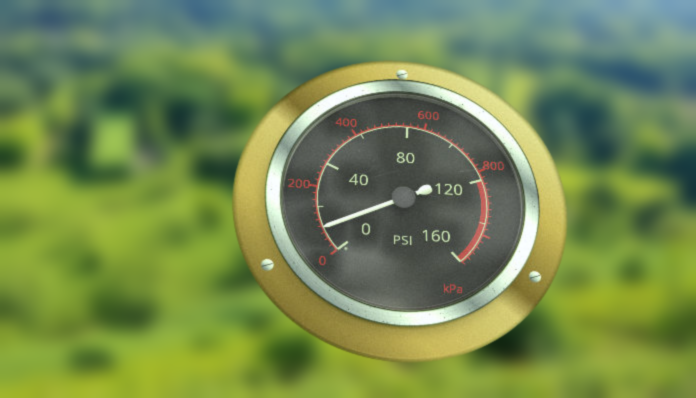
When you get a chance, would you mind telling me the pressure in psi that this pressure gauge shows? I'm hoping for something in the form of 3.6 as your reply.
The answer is 10
